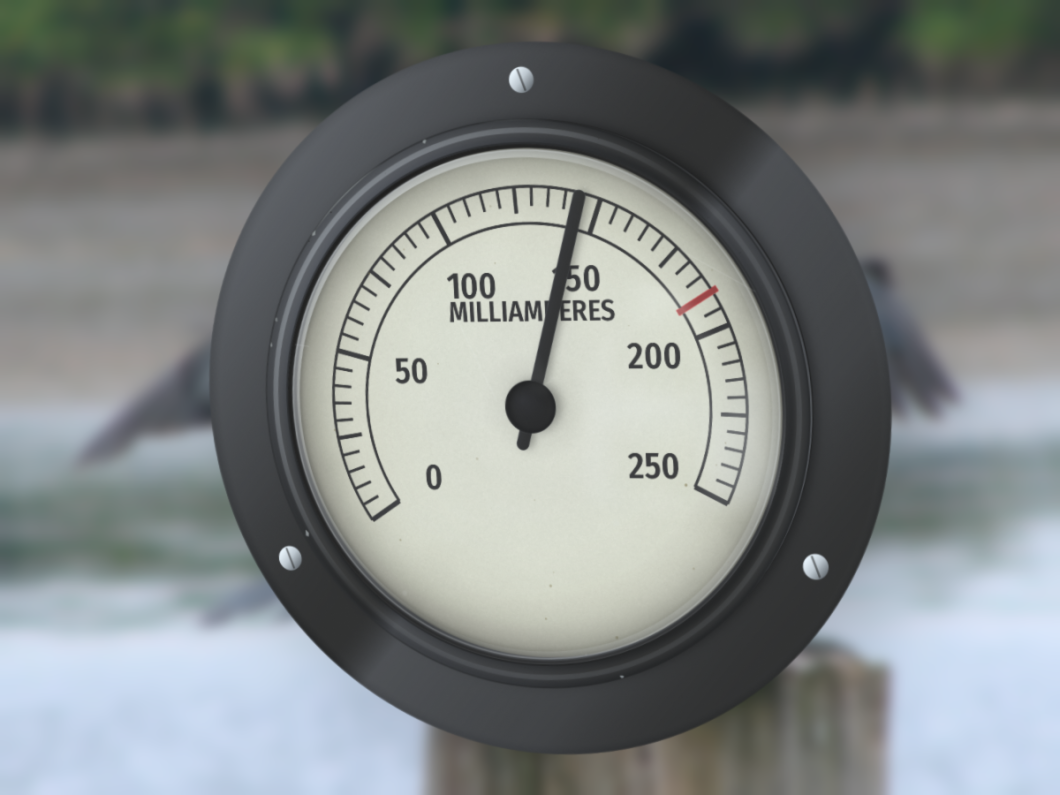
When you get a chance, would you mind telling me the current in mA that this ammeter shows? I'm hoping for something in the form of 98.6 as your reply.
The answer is 145
